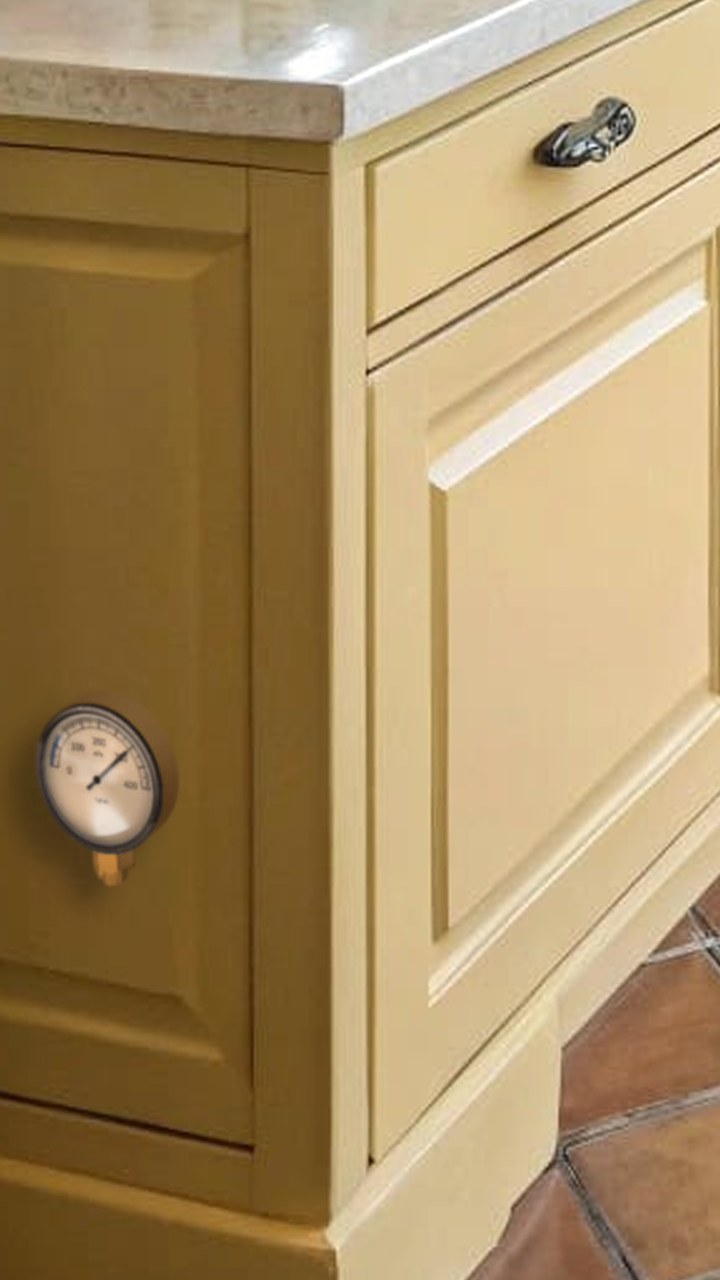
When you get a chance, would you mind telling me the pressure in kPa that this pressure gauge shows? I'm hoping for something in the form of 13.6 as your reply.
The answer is 300
